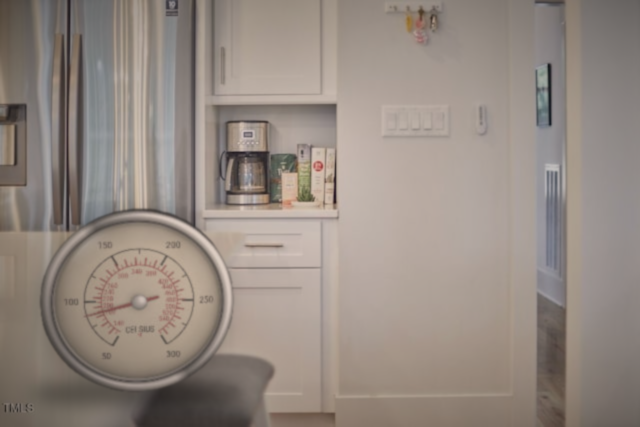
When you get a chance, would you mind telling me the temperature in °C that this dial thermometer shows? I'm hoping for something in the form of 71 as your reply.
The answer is 87.5
